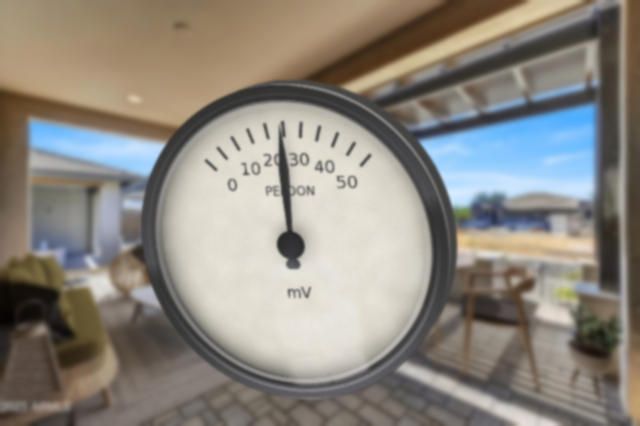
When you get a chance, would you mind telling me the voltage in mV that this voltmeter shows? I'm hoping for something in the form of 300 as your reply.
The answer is 25
